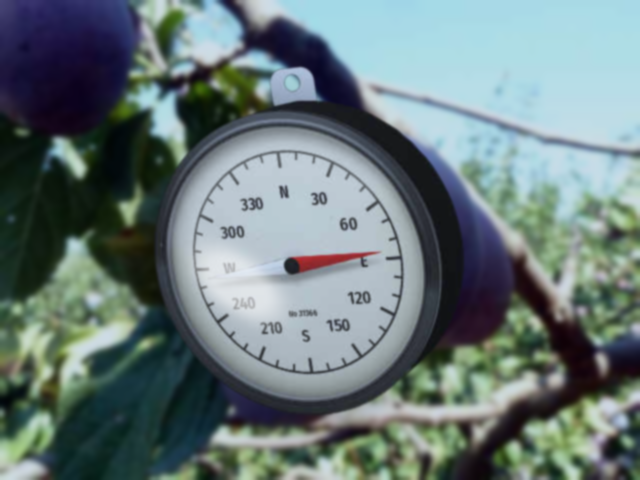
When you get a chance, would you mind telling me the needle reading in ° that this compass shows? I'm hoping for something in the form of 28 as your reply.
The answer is 85
